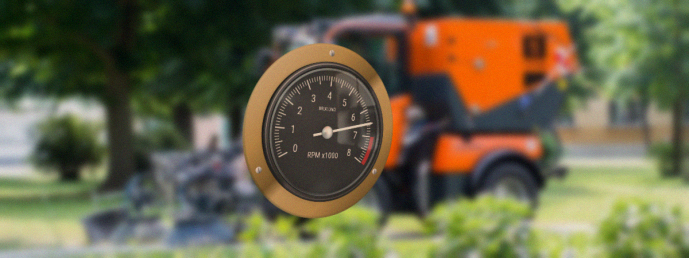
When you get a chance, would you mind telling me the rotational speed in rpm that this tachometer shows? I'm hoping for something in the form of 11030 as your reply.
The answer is 6500
